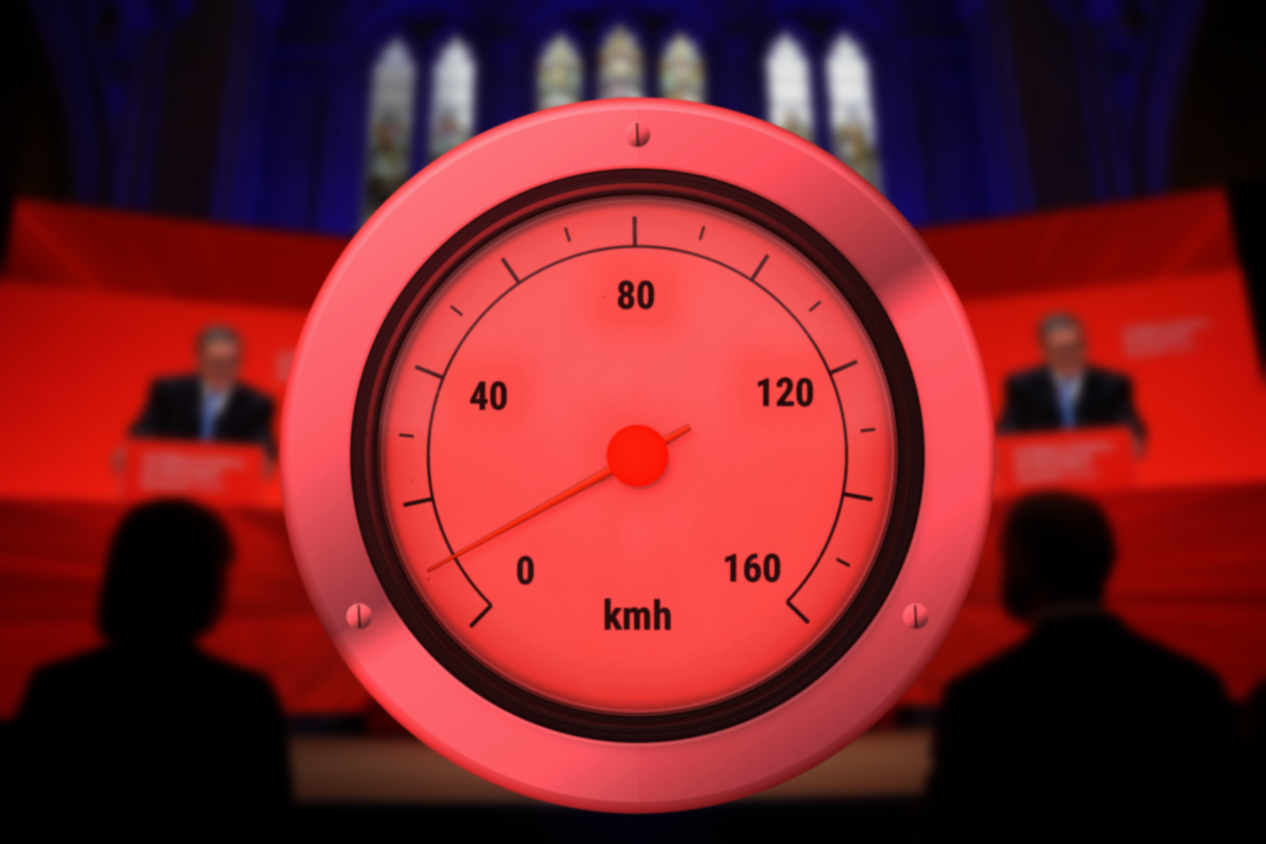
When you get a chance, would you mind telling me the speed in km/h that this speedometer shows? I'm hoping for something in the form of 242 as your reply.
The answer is 10
